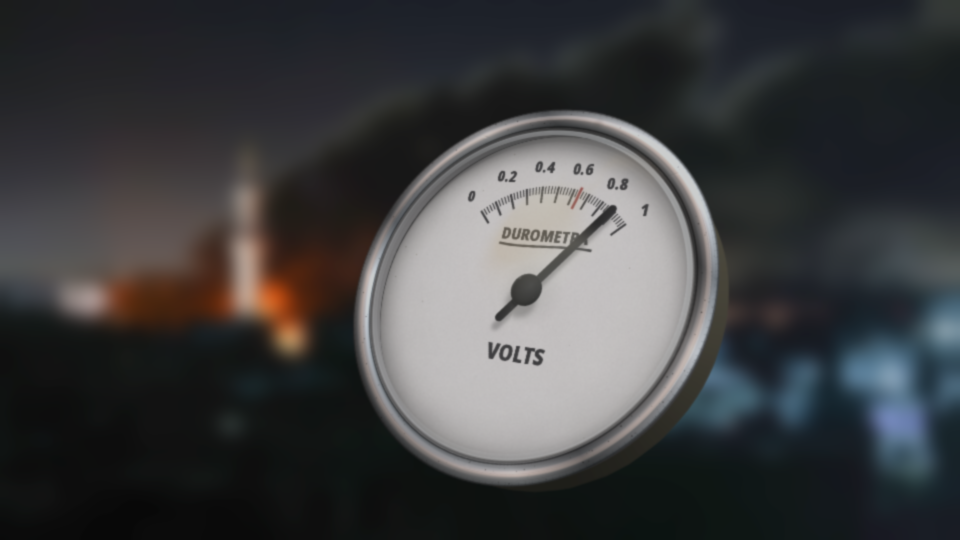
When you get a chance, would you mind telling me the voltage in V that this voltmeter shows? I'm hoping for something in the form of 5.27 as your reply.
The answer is 0.9
